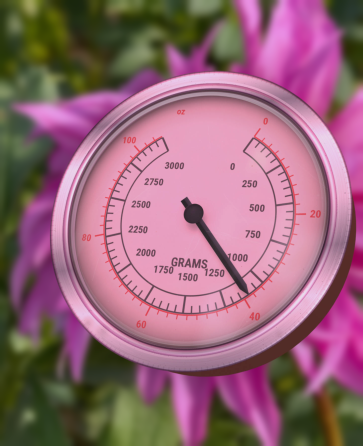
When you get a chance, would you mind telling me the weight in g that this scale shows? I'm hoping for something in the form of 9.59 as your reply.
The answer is 1100
